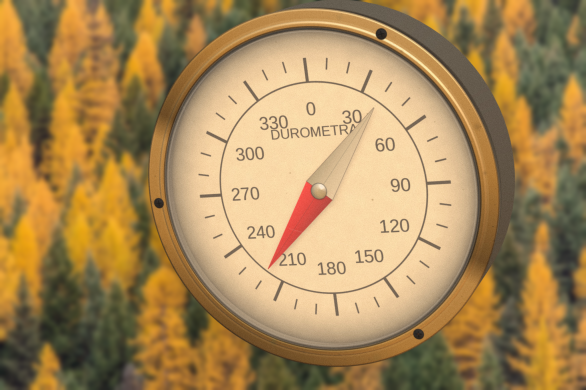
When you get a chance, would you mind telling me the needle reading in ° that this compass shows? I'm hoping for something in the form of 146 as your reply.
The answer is 220
